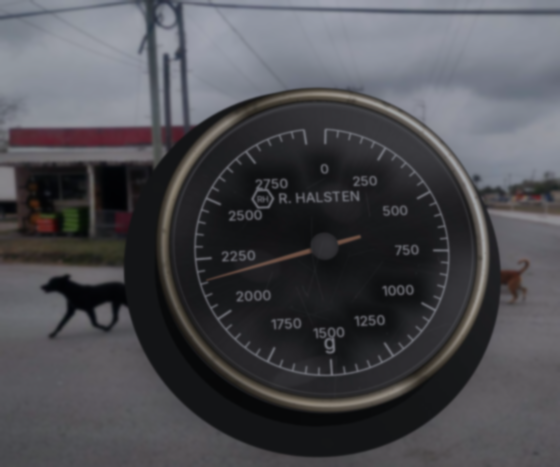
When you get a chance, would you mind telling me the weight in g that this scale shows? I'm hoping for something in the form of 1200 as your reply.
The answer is 2150
